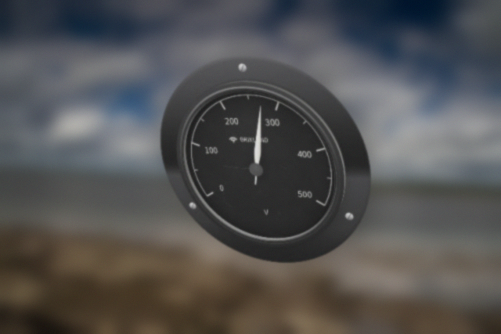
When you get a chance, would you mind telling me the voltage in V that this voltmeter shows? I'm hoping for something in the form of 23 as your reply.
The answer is 275
